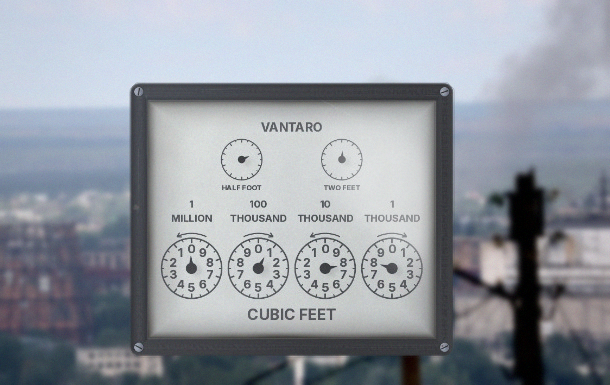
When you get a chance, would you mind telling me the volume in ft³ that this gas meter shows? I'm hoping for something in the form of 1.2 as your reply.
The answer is 7800
